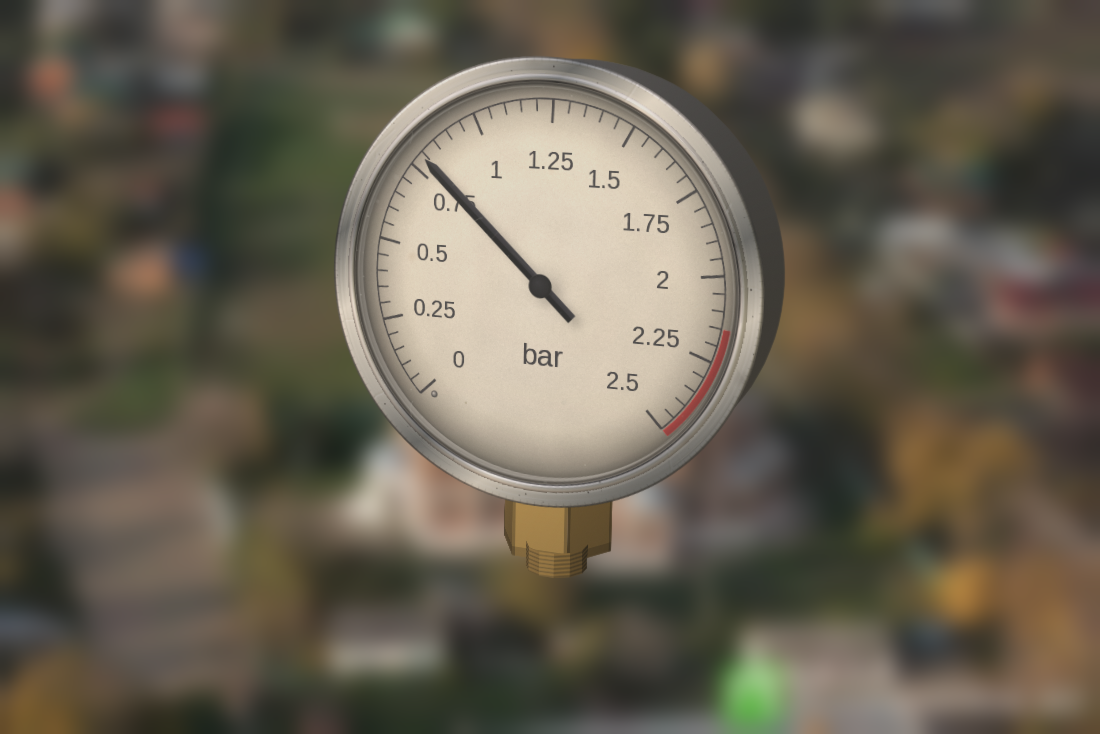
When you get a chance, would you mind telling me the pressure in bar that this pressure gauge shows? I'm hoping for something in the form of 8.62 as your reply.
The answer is 0.8
